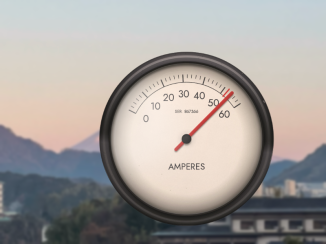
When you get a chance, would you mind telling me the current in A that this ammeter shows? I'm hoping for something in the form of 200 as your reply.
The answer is 54
